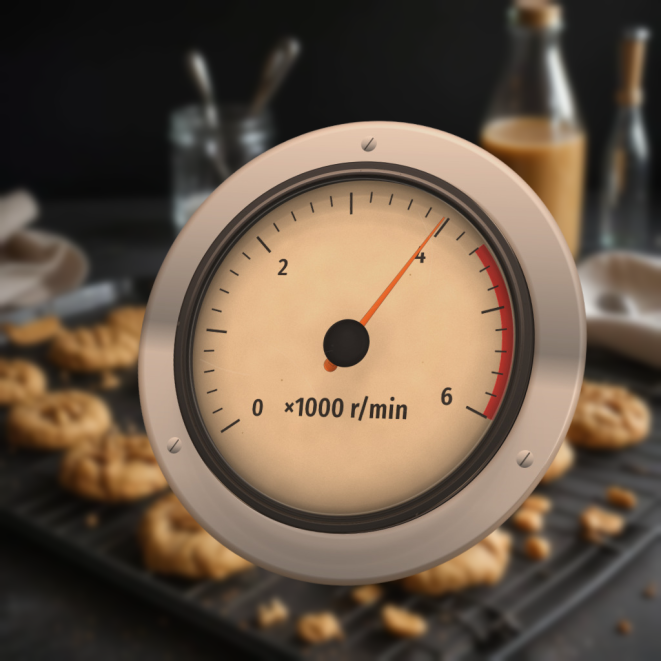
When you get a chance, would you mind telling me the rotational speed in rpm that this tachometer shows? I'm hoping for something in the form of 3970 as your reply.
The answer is 4000
